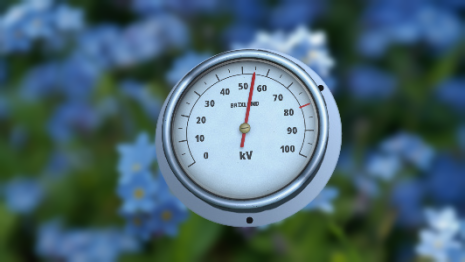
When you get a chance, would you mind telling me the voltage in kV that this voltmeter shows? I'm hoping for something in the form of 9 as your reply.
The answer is 55
